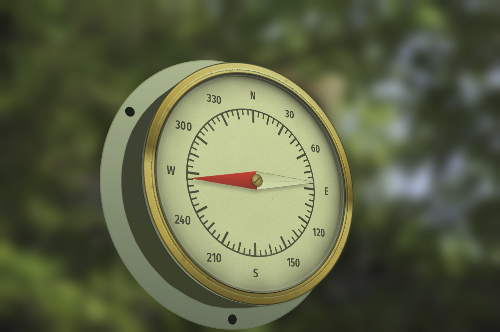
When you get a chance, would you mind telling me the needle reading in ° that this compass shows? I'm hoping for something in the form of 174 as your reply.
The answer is 265
